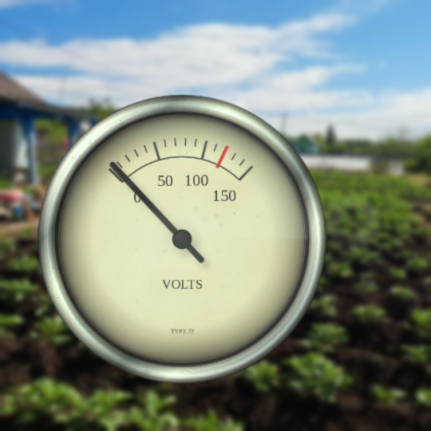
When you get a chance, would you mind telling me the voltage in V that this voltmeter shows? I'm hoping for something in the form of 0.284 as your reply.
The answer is 5
